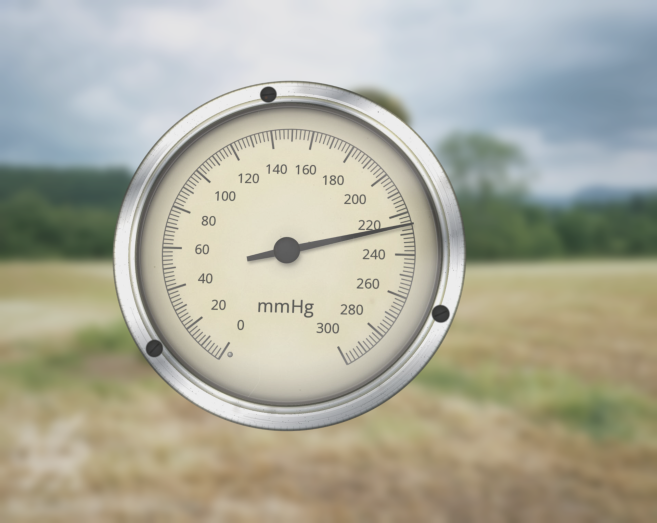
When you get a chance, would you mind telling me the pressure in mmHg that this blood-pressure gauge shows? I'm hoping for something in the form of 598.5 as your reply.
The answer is 226
